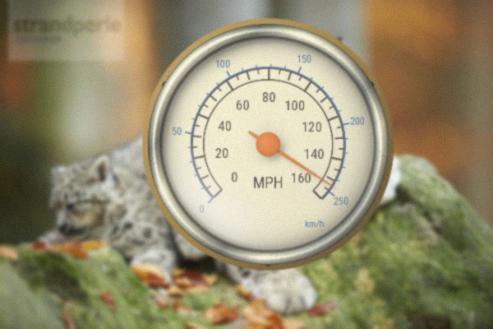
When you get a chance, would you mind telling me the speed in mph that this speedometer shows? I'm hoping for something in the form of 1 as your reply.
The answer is 152.5
